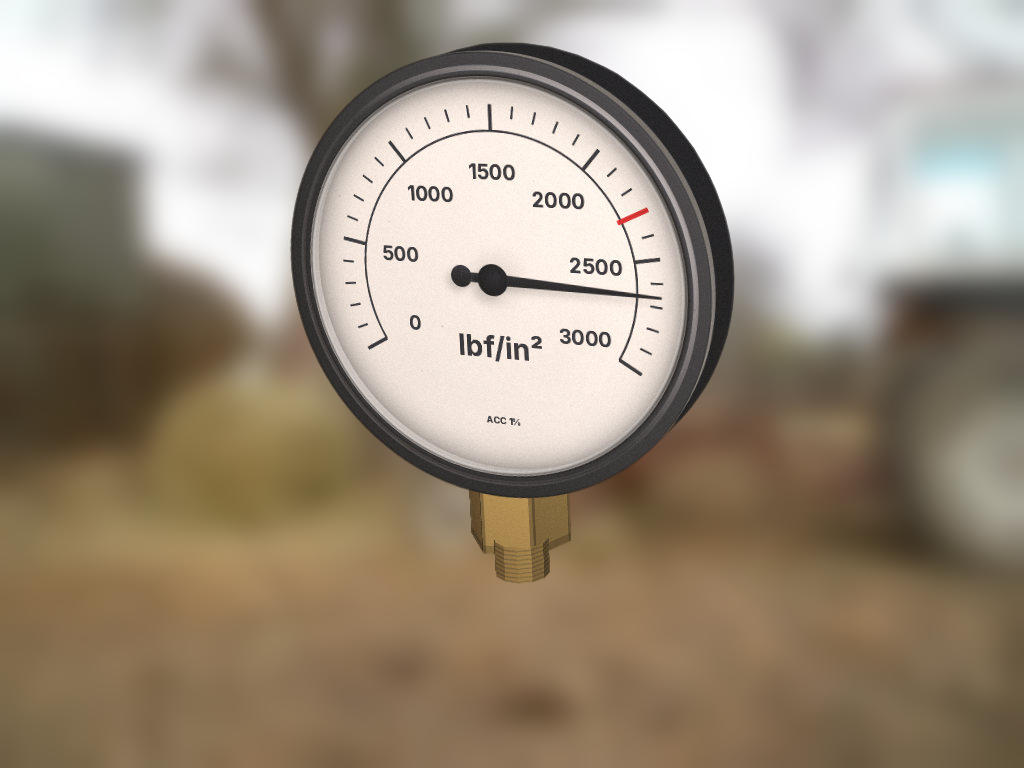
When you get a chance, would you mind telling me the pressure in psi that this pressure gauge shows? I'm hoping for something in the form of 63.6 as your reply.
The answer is 2650
